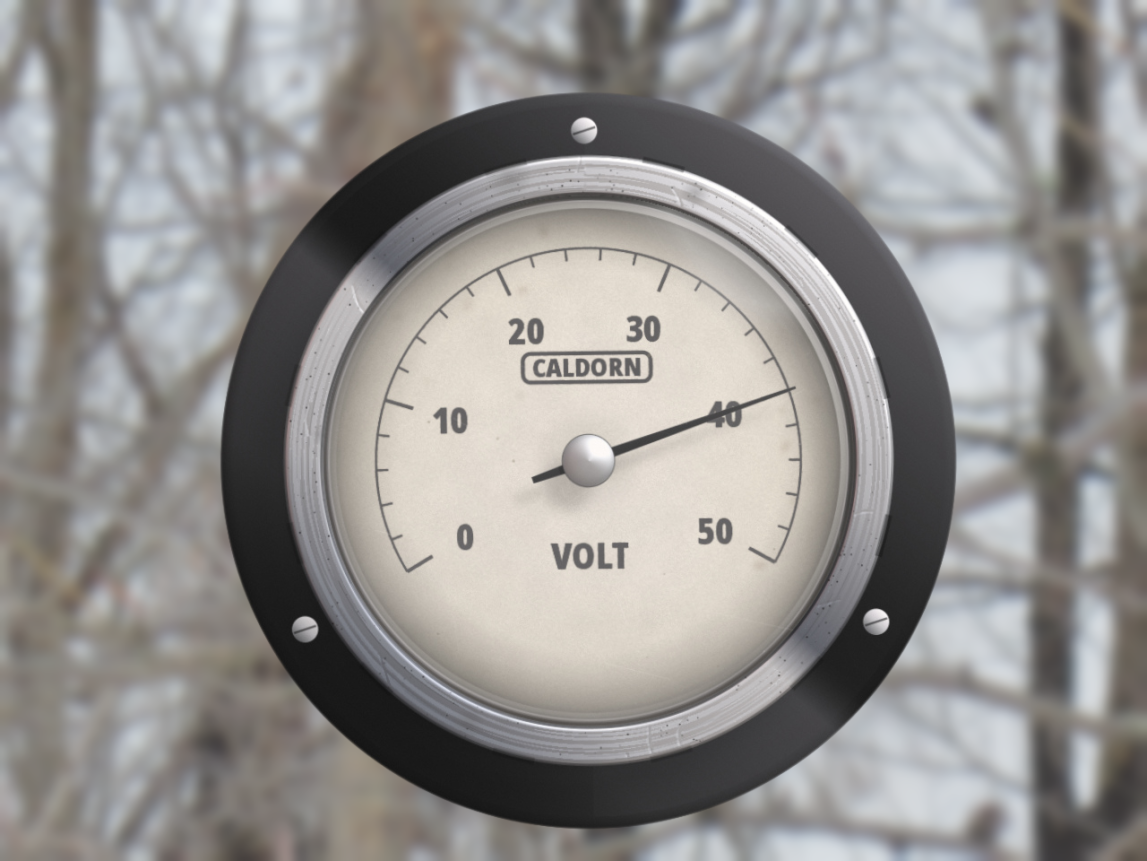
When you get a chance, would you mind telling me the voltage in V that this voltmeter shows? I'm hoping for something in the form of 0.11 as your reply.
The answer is 40
